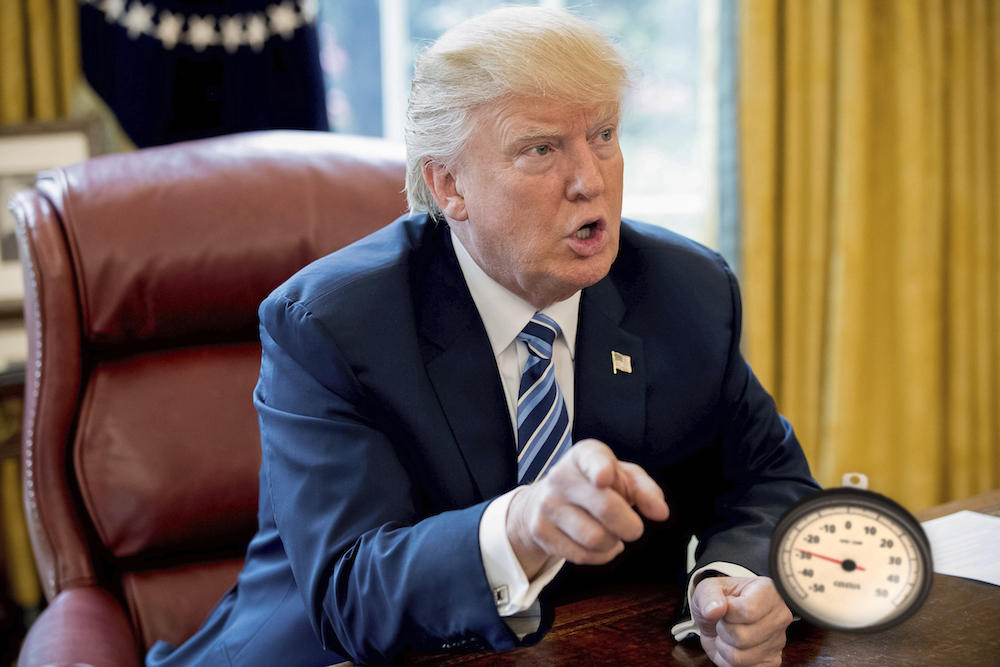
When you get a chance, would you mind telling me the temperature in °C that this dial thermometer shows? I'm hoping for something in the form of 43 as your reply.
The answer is -27.5
